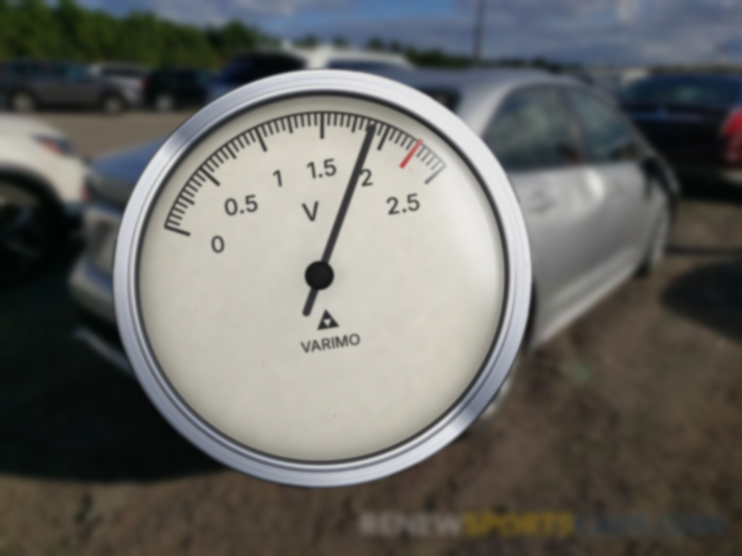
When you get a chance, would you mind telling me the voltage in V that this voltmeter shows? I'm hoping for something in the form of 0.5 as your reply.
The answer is 1.9
